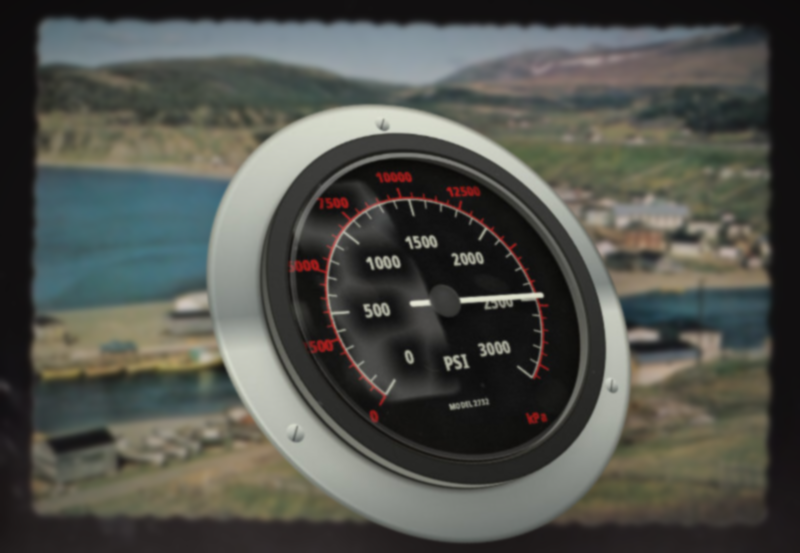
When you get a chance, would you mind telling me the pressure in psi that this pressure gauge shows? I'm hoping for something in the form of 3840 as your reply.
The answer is 2500
